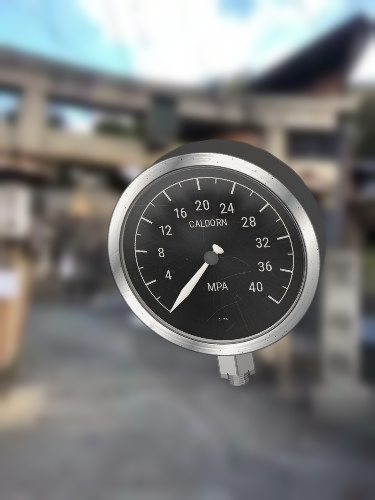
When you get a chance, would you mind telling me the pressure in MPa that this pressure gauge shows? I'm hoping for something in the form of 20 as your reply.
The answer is 0
